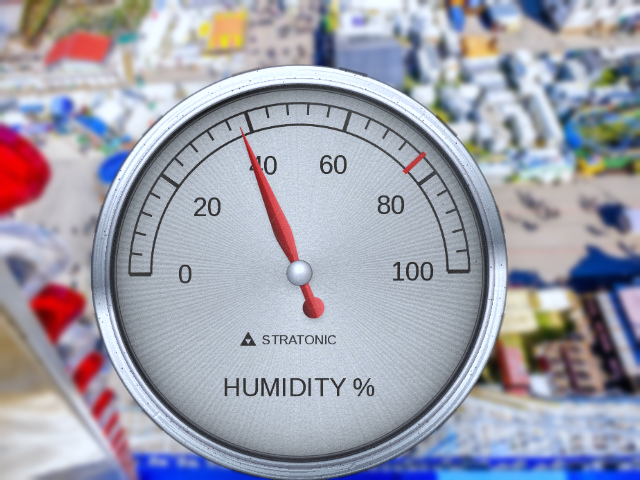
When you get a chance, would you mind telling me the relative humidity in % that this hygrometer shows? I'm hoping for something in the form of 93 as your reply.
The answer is 38
